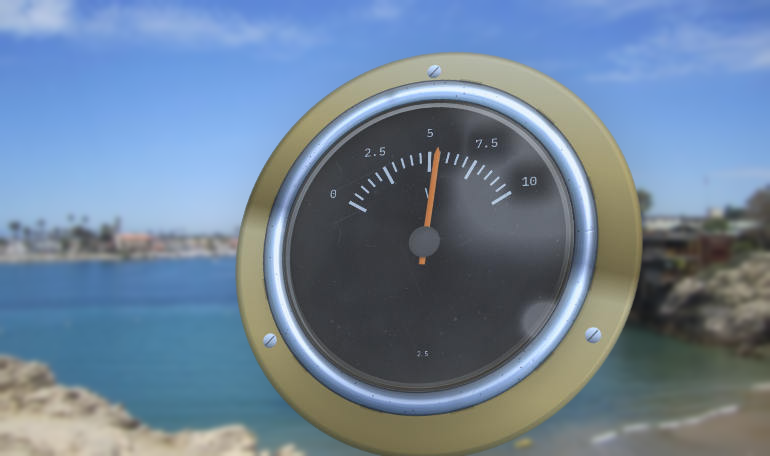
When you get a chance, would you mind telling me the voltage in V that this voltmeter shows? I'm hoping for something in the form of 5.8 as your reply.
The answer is 5.5
